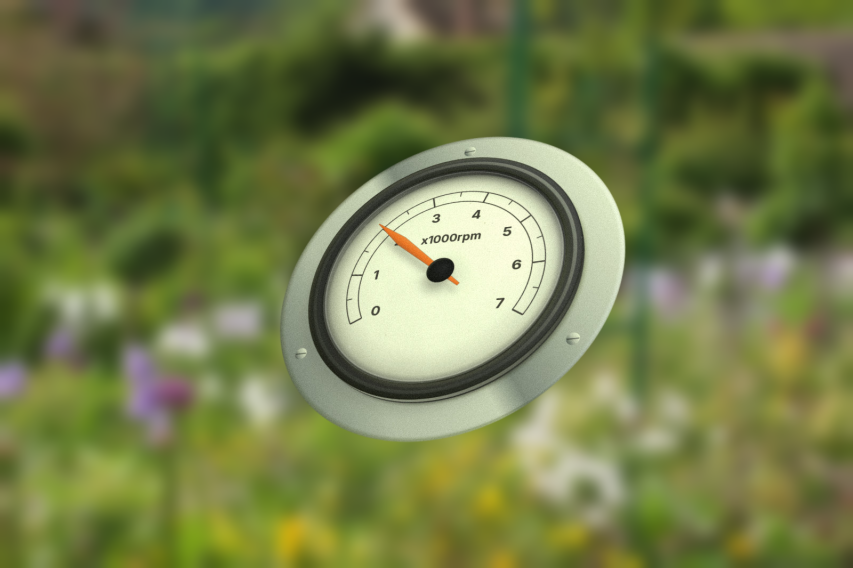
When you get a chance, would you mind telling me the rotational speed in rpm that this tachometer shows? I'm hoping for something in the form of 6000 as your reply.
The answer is 2000
